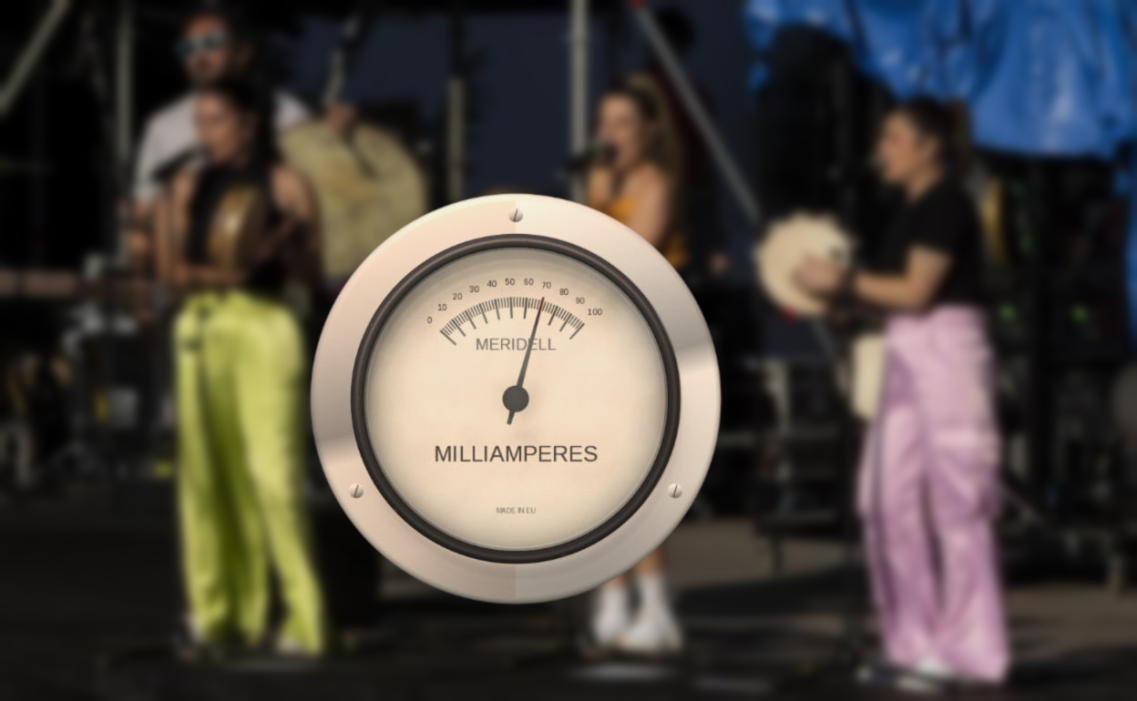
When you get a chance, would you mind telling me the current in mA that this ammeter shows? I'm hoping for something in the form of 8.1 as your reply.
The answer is 70
